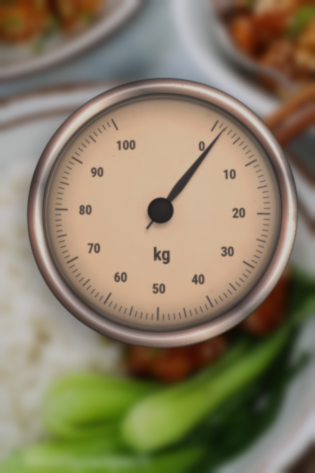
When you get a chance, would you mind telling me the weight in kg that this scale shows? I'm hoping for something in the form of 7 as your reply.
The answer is 2
